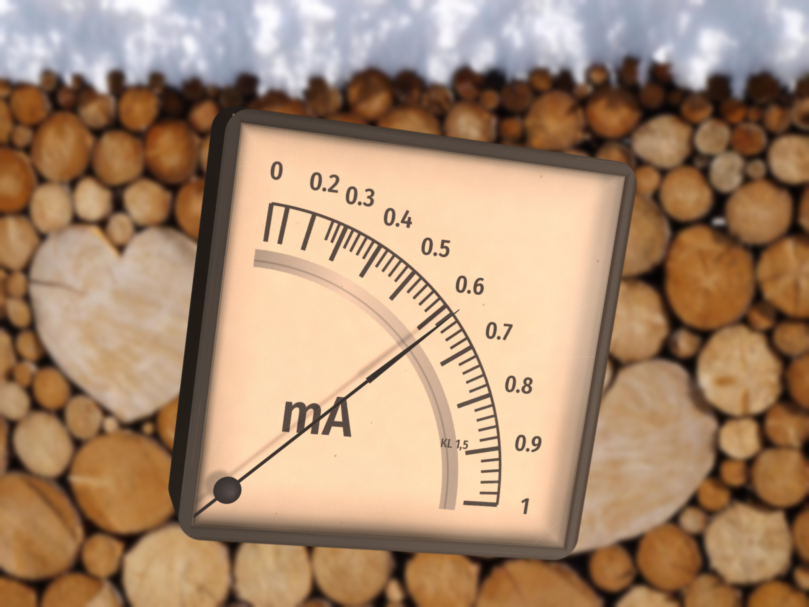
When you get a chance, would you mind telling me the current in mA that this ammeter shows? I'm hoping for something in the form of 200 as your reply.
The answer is 0.62
